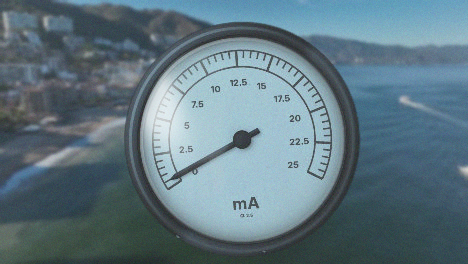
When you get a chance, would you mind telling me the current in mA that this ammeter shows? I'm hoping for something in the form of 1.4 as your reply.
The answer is 0.5
